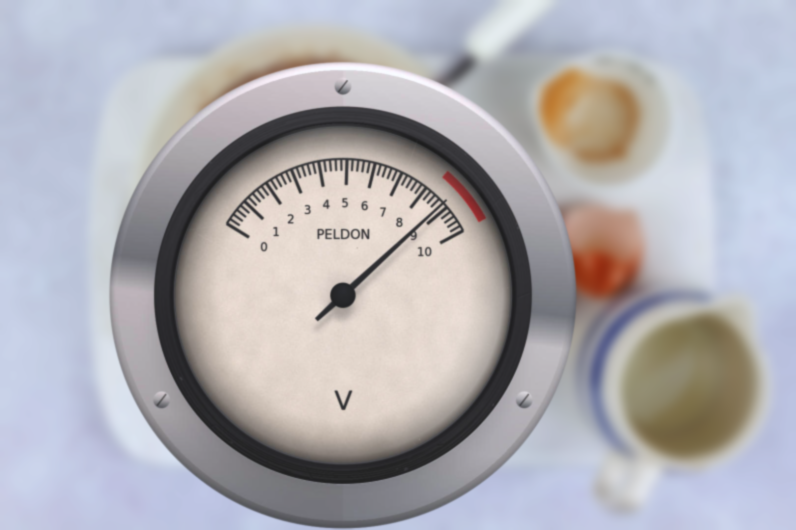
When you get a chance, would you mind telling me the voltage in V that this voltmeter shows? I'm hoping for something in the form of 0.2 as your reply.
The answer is 8.8
